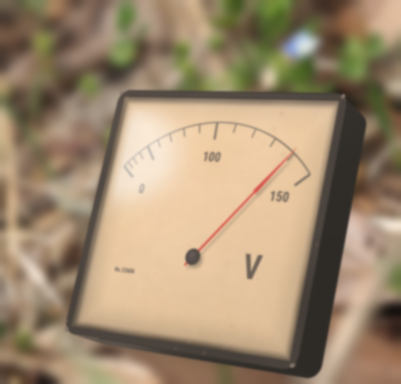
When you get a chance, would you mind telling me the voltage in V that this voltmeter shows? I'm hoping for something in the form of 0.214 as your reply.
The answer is 140
